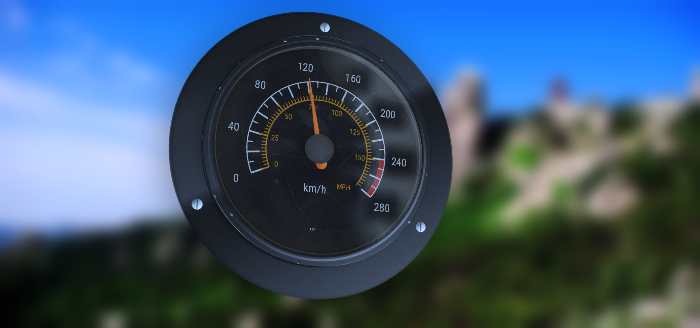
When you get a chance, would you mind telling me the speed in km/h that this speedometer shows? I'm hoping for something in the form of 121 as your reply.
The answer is 120
